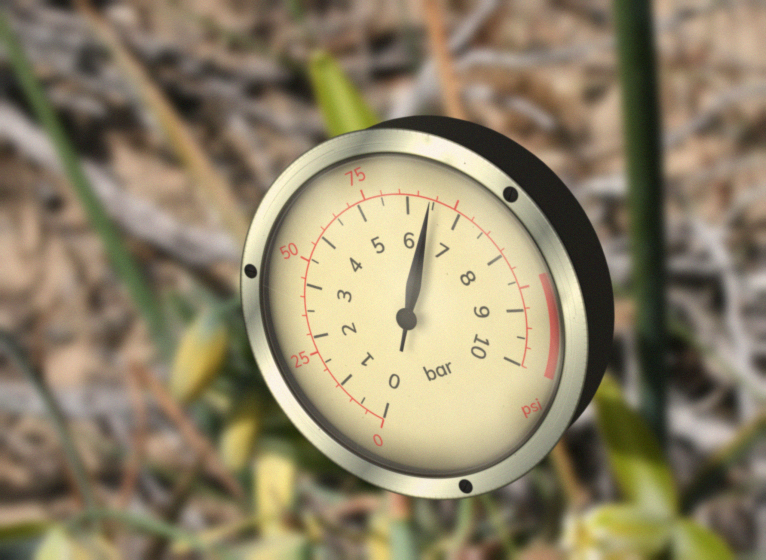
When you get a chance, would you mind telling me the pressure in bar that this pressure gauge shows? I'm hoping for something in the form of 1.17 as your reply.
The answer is 6.5
